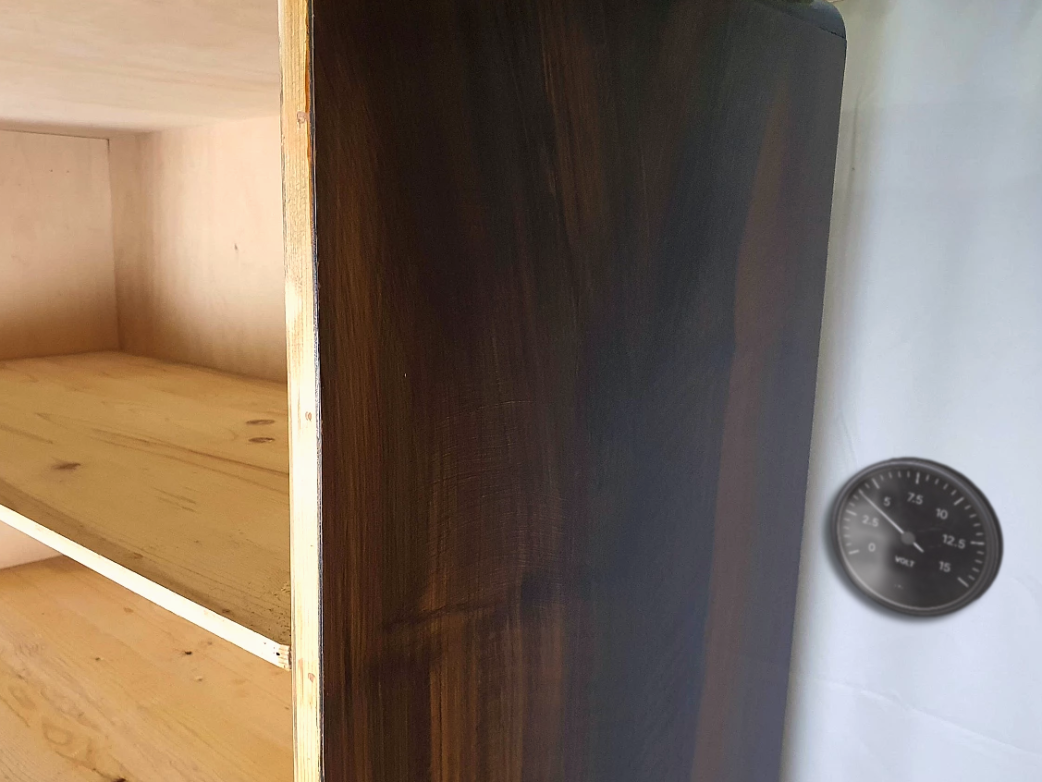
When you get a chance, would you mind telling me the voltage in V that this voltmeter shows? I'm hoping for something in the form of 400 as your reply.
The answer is 4
